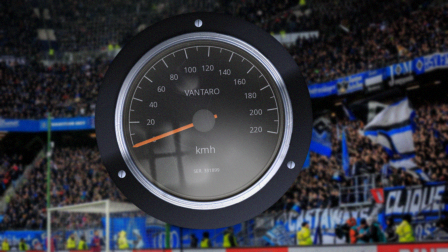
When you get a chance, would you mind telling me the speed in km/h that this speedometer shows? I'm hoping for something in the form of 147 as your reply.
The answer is 0
